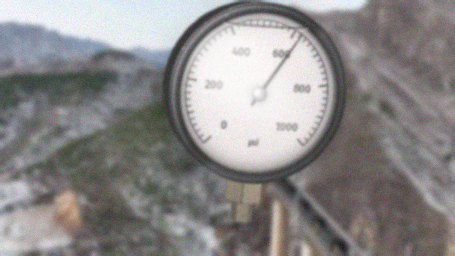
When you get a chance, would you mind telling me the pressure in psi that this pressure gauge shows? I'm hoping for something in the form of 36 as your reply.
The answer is 620
